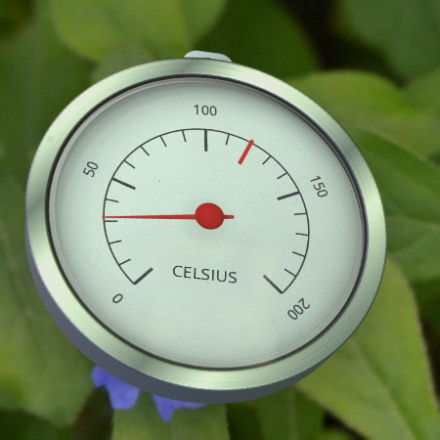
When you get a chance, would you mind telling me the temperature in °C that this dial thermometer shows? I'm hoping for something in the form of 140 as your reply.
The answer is 30
